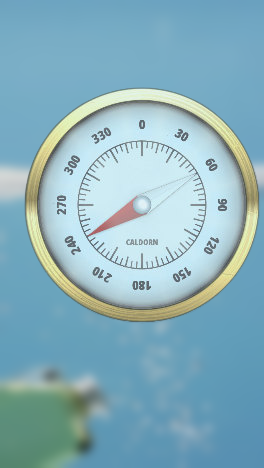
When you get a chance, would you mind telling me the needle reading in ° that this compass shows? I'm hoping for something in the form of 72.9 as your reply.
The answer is 240
